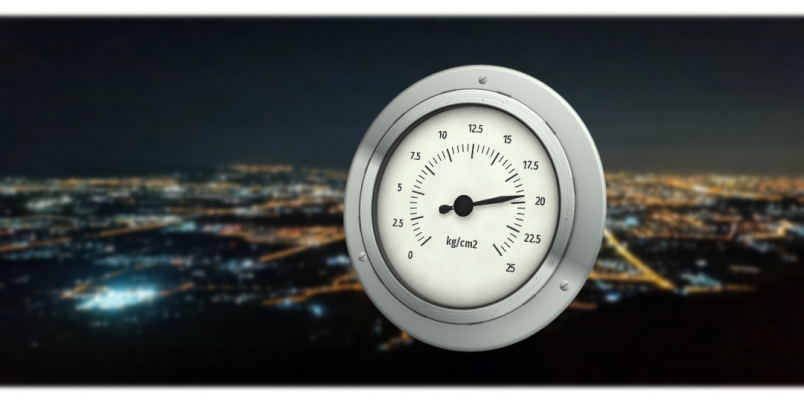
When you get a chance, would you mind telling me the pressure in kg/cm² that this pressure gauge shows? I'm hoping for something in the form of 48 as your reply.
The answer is 19.5
